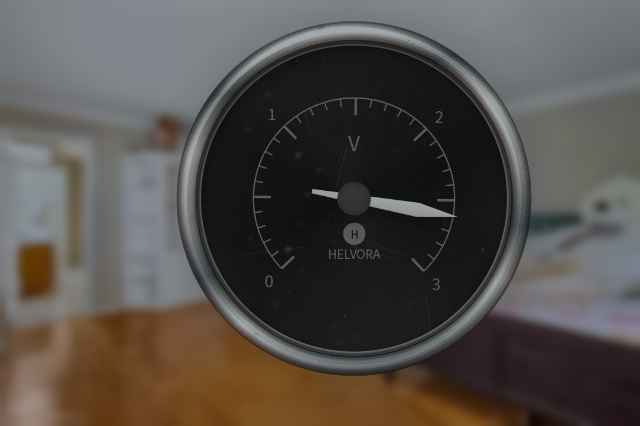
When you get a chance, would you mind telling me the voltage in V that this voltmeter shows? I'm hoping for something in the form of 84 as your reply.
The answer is 2.6
